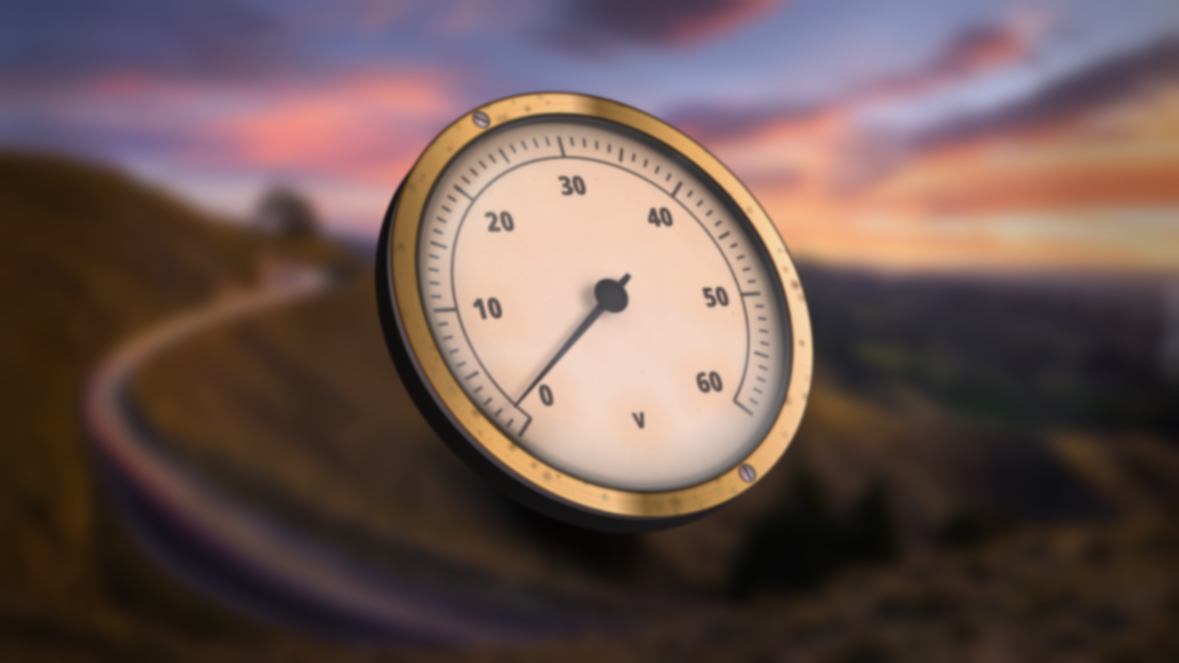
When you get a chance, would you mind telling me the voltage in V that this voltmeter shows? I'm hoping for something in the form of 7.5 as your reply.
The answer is 1.5
